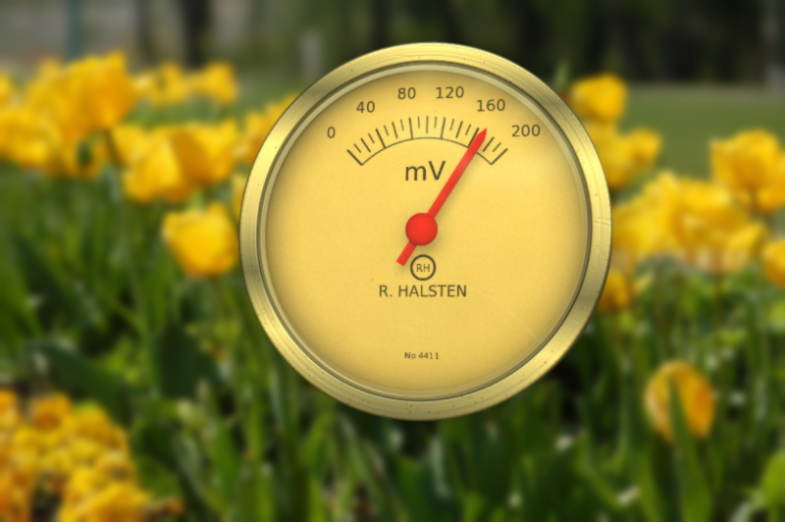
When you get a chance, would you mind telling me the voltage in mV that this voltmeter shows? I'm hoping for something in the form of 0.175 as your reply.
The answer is 170
